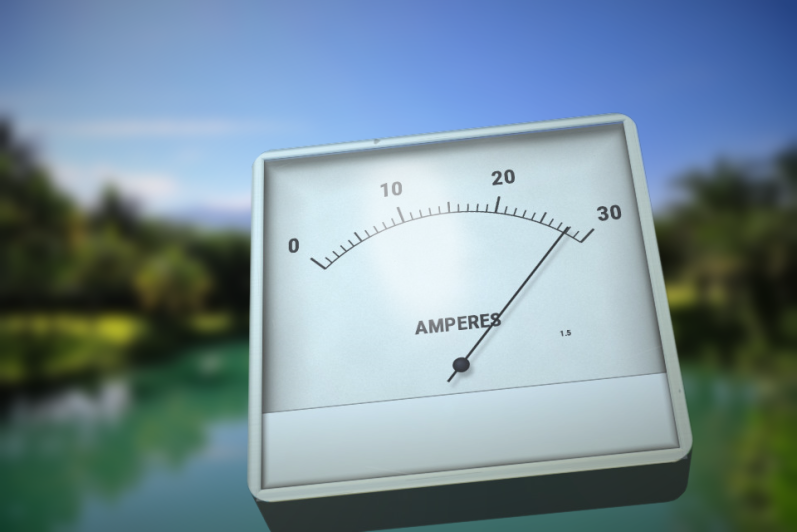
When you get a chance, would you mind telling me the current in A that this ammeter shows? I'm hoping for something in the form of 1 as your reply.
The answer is 28
